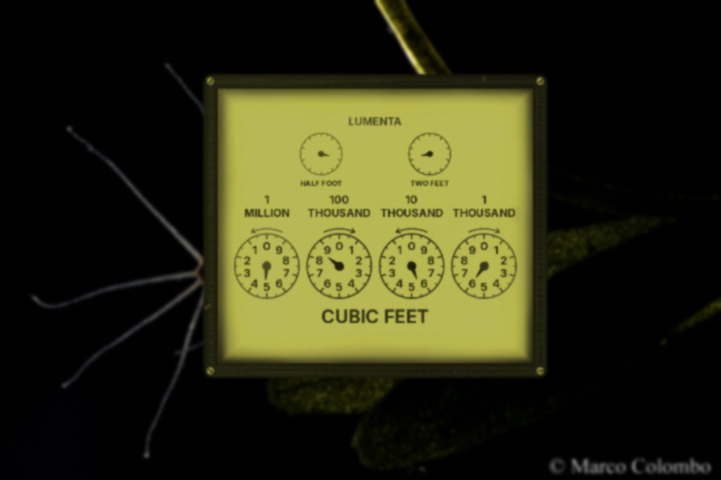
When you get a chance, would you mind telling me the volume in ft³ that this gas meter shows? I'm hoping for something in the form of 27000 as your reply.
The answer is 485600
